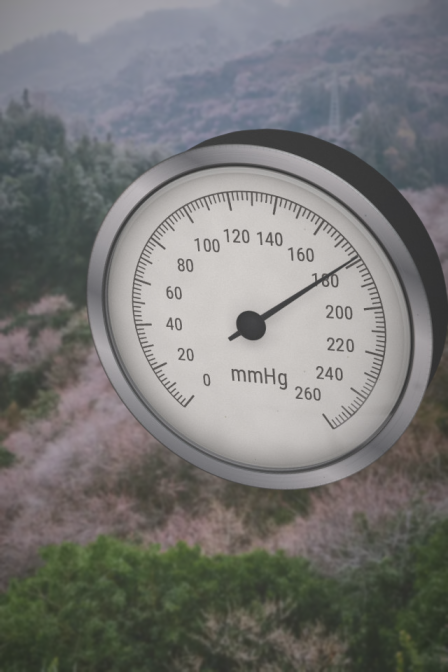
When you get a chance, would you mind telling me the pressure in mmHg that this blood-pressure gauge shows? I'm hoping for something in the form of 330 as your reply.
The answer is 178
